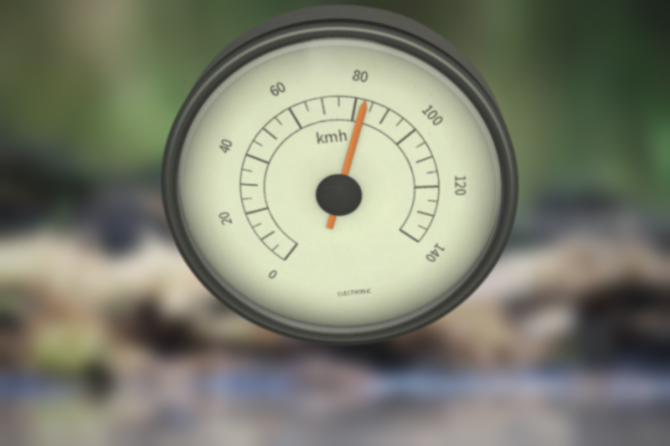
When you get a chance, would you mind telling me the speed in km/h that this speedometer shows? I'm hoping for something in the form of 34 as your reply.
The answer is 82.5
